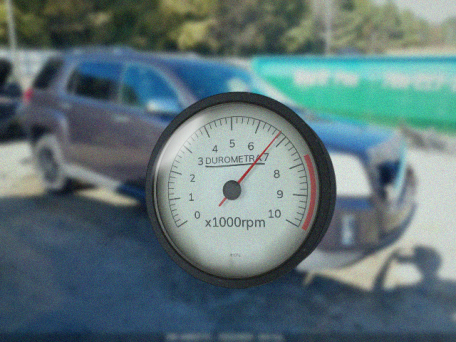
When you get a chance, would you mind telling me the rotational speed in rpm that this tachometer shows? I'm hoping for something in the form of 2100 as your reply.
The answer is 6800
